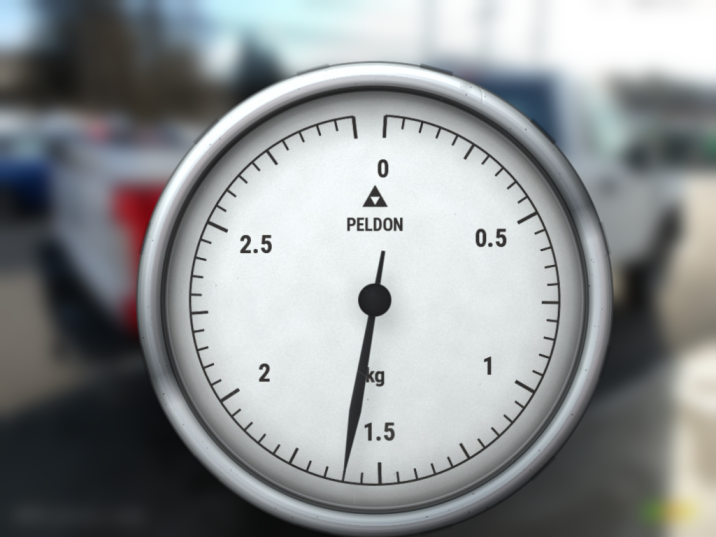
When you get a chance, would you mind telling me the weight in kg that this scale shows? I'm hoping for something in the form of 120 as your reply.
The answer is 1.6
